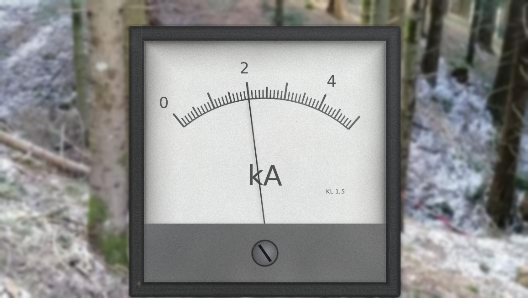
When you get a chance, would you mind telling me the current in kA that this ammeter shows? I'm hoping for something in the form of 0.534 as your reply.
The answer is 2
